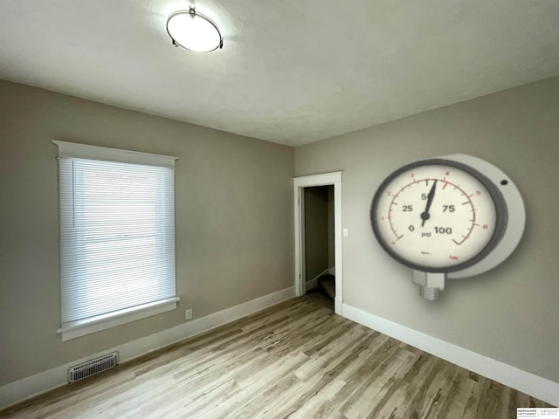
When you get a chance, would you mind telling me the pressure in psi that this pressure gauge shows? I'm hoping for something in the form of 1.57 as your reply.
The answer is 55
